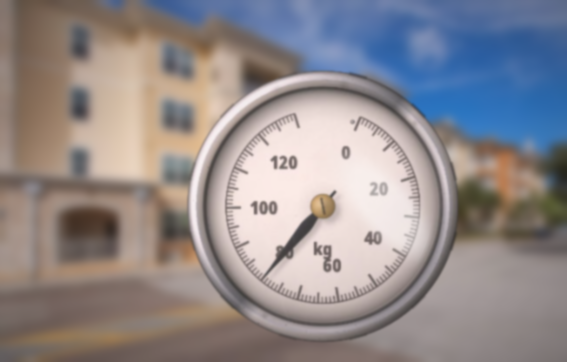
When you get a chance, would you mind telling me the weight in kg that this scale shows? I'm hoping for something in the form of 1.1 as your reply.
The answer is 80
